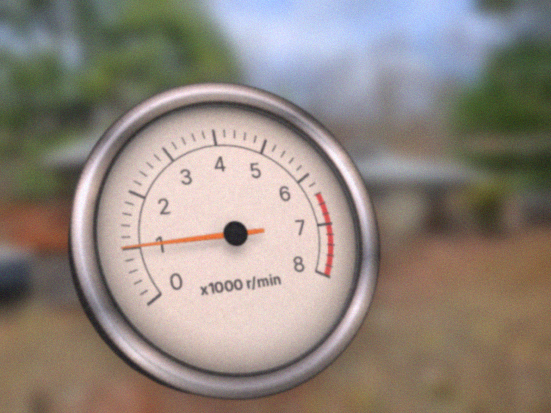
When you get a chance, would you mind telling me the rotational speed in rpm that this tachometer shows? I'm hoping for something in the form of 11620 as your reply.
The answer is 1000
